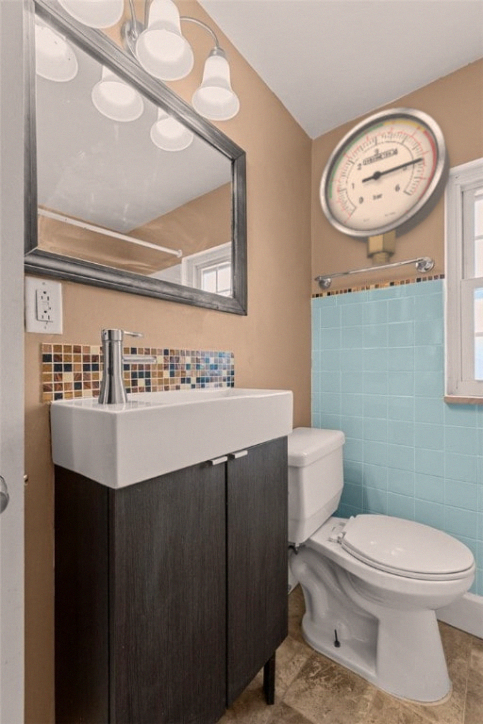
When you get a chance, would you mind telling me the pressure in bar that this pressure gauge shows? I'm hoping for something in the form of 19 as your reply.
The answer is 5
